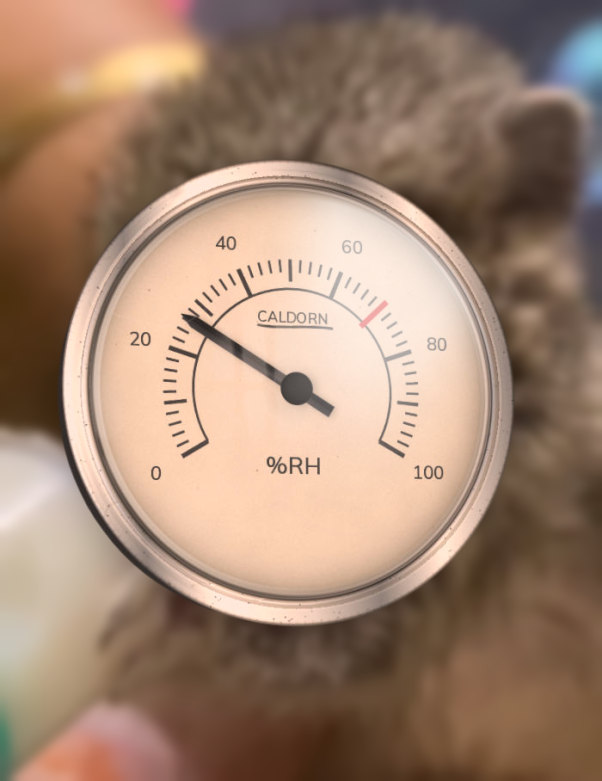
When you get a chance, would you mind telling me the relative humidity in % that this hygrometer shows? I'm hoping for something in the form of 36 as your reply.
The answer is 26
